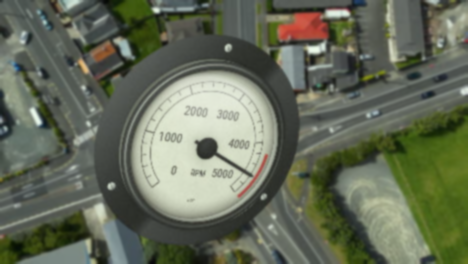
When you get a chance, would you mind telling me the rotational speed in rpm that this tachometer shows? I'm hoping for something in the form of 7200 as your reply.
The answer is 4600
